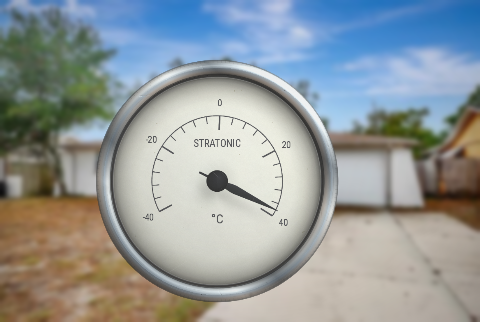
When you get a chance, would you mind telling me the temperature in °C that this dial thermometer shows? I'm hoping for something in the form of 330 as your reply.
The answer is 38
